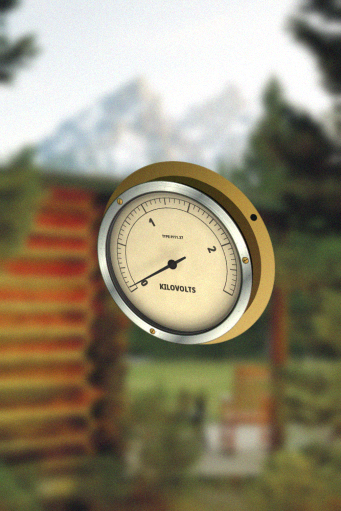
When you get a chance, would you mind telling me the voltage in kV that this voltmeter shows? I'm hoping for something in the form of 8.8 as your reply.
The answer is 0.05
